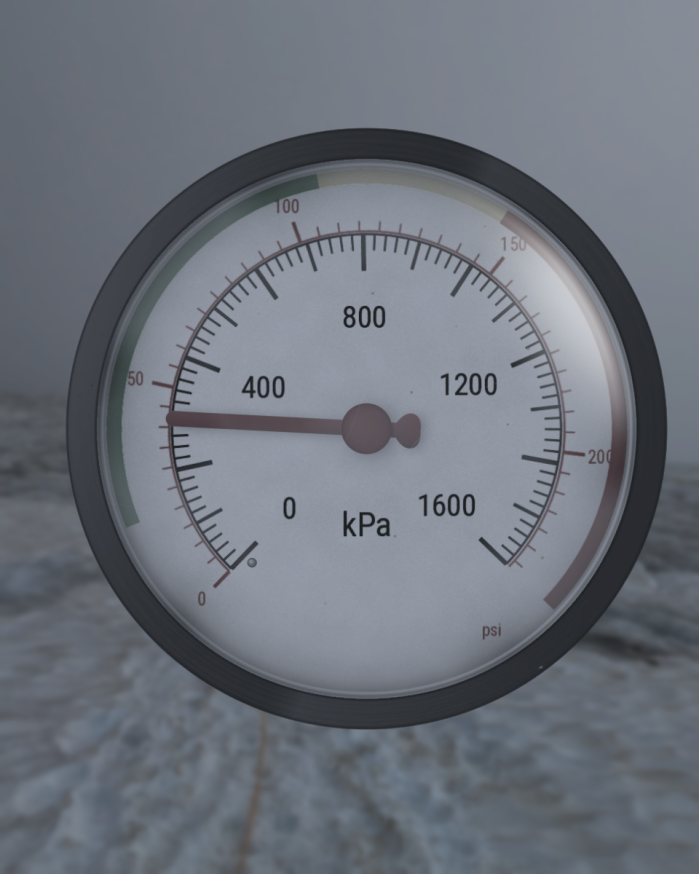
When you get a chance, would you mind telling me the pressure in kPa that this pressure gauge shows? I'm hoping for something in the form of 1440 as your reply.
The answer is 290
